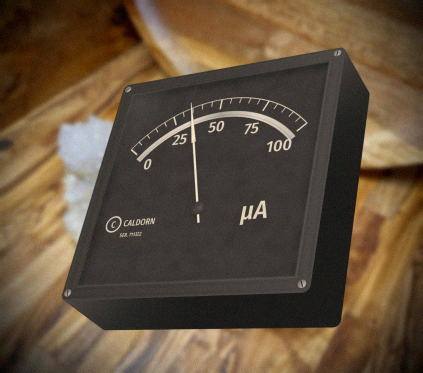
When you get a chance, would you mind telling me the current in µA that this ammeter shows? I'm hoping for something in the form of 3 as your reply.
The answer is 35
